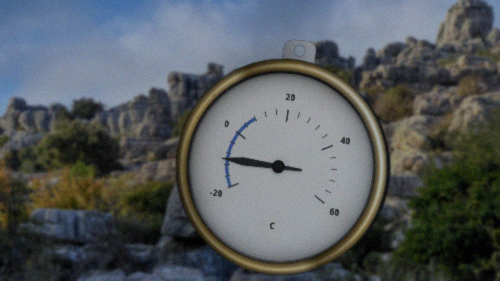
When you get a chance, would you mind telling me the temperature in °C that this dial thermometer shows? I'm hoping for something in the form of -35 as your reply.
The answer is -10
